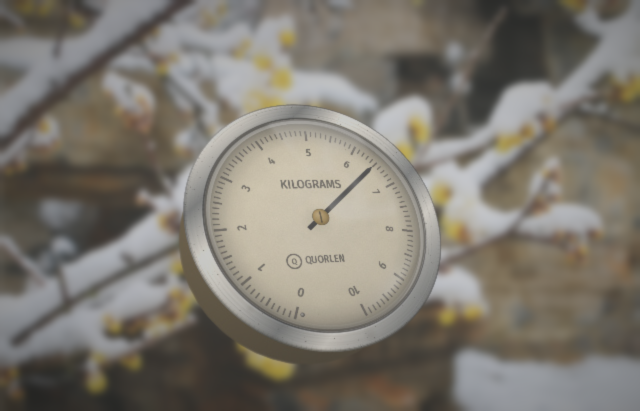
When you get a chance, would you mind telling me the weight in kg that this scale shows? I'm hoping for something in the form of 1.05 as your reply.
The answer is 6.5
